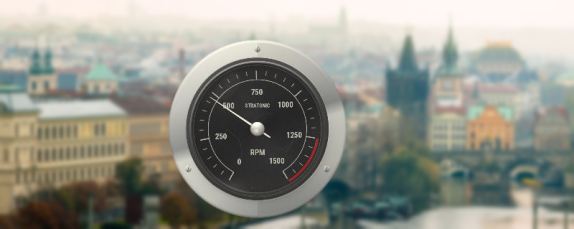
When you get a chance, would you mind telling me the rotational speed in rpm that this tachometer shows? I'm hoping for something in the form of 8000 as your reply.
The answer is 475
